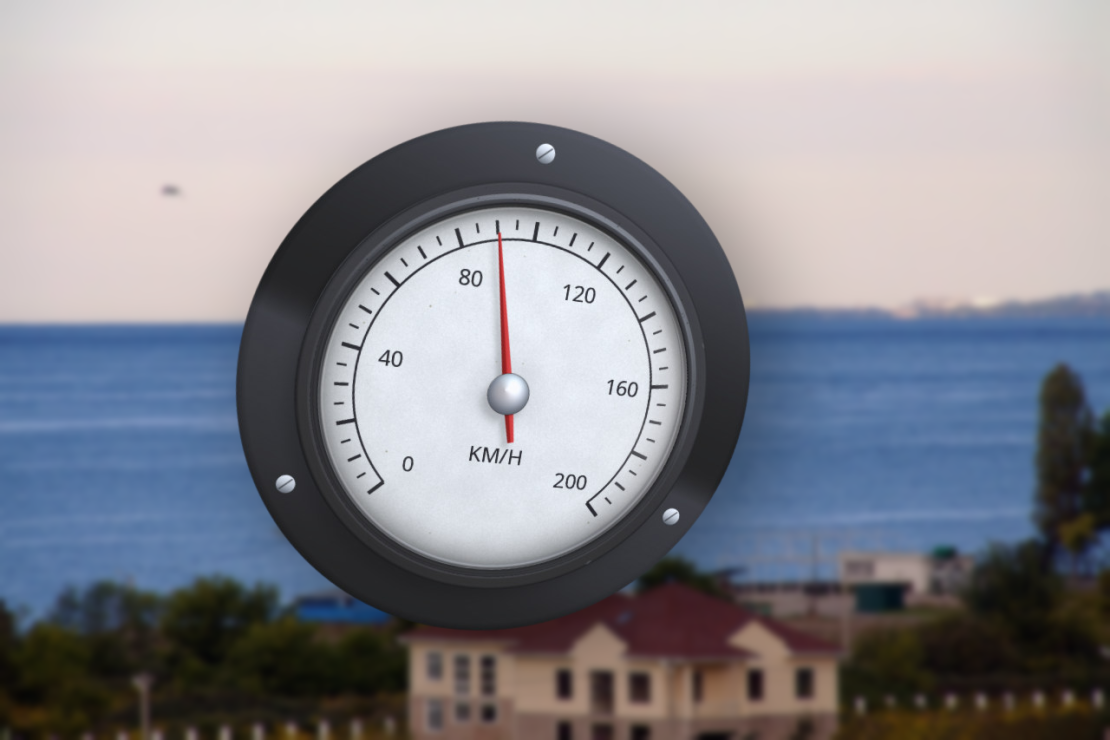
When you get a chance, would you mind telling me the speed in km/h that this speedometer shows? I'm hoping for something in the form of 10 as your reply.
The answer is 90
